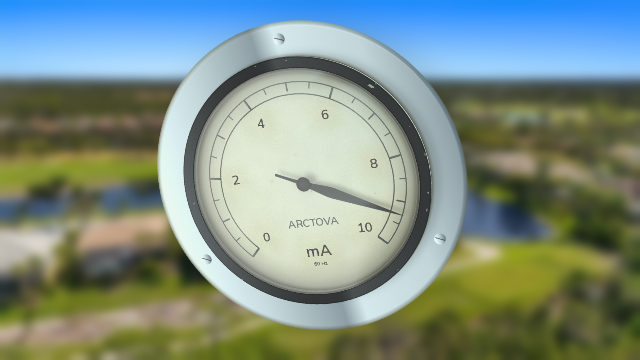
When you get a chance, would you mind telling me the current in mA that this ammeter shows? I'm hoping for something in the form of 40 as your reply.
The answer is 9.25
